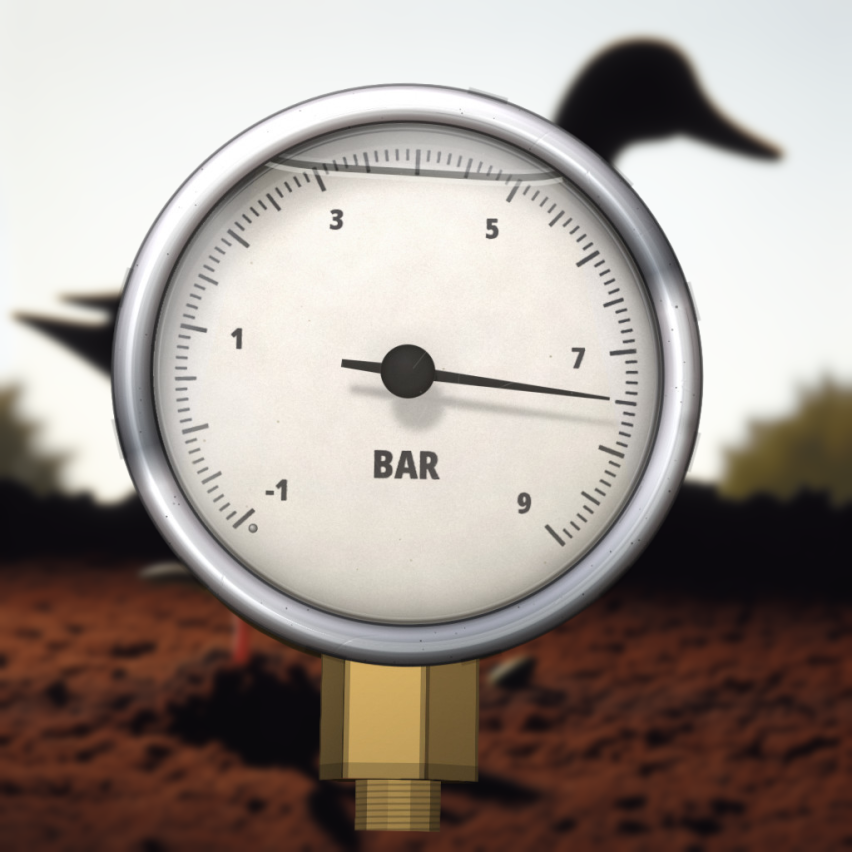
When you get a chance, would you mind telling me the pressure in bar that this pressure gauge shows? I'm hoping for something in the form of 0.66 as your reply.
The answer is 7.5
